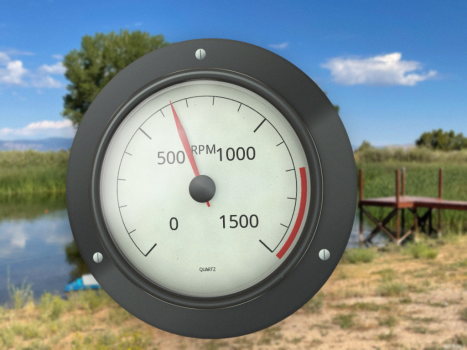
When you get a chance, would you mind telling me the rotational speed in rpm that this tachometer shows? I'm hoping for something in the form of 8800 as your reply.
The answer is 650
